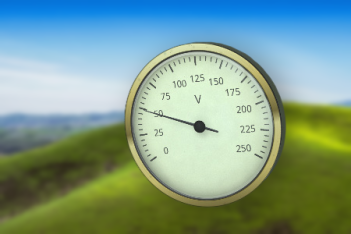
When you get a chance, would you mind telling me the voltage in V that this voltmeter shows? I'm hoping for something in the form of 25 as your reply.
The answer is 50
